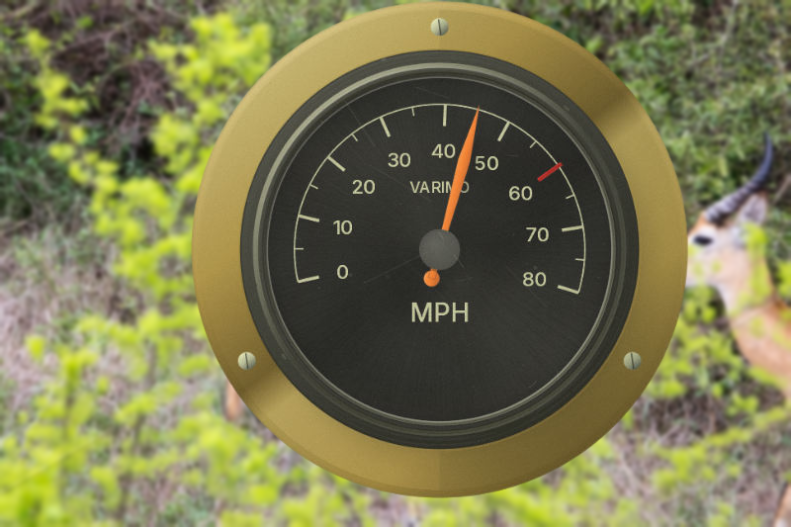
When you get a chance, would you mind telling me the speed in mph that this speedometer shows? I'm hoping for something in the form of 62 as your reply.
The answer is 45
